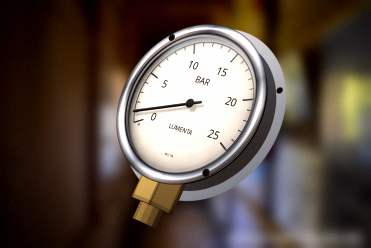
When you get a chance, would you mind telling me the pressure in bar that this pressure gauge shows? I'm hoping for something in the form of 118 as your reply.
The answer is 1
